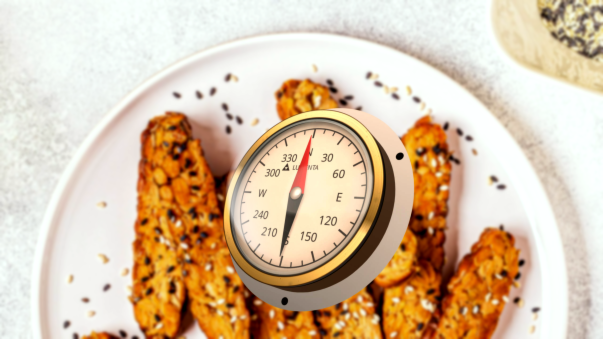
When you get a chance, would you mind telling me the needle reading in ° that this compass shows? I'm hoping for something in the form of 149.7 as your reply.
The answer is 0
